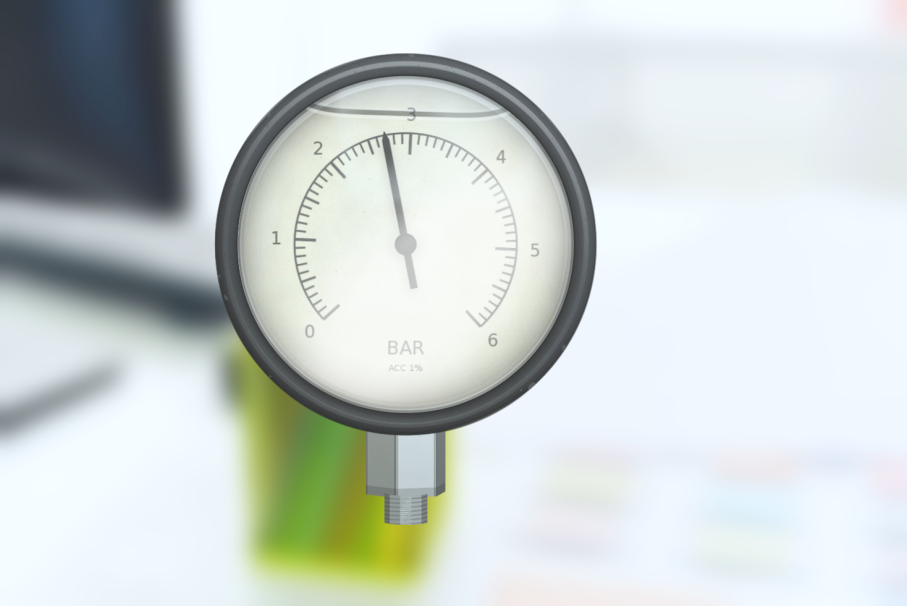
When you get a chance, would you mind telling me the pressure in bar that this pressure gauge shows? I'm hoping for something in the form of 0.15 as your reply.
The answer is 2.7
